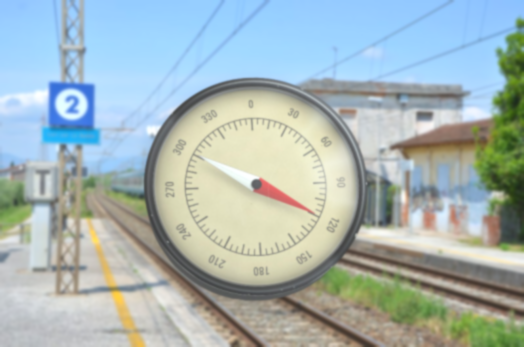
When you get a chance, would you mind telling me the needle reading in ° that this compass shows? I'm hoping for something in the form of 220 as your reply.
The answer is 120
